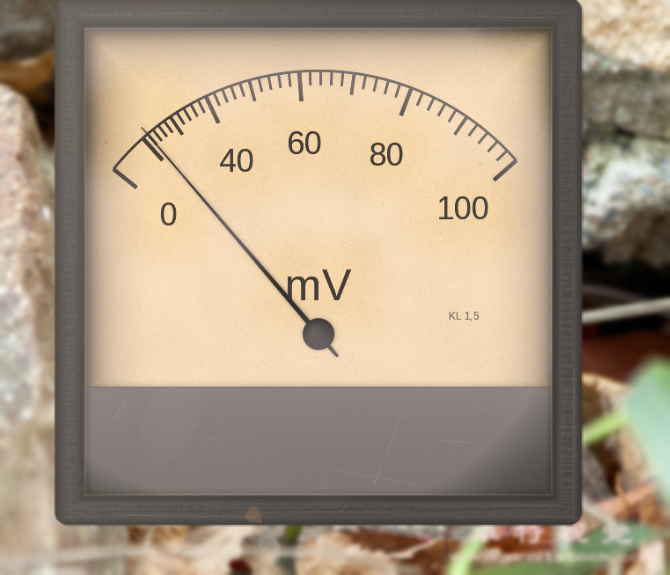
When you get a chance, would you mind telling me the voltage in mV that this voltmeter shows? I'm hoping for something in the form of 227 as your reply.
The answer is 22
